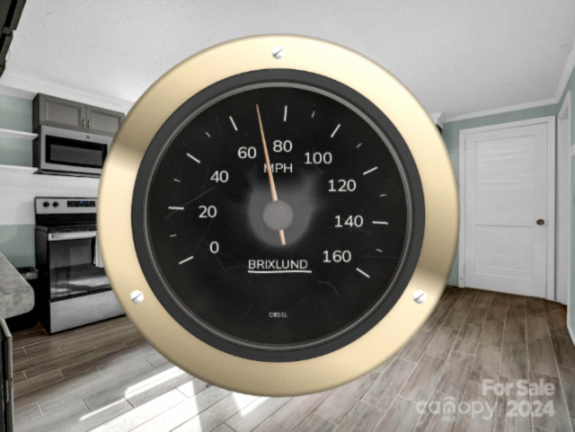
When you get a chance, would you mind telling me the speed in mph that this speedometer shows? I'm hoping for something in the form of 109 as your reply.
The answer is 70
